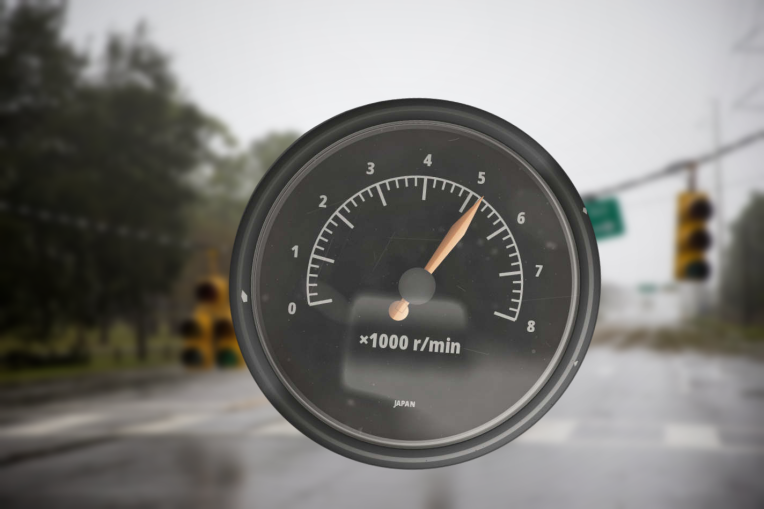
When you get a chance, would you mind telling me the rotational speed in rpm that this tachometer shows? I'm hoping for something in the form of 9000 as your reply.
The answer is 5200
